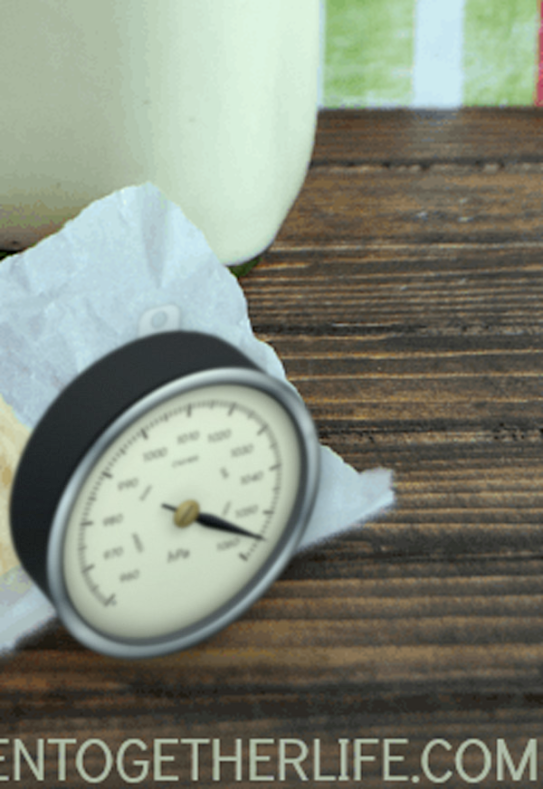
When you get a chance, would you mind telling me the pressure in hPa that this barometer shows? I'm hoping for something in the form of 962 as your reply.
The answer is 1055
